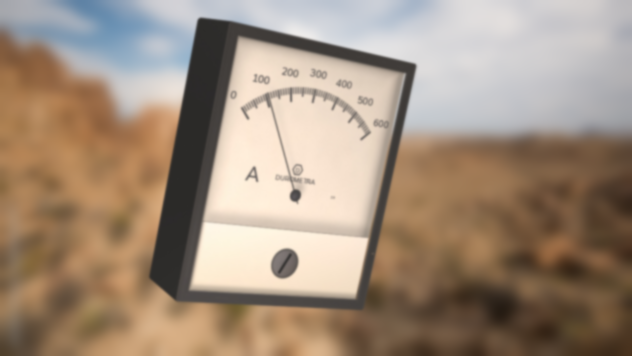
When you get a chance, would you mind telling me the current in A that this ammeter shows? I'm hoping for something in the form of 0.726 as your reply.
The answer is 100
